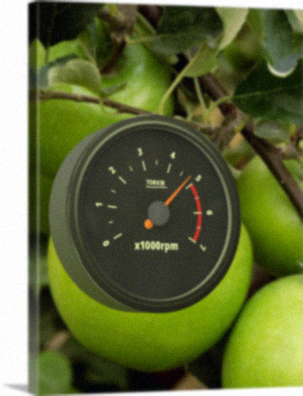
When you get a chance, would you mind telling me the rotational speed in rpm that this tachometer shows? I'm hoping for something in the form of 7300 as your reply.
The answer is 4750
